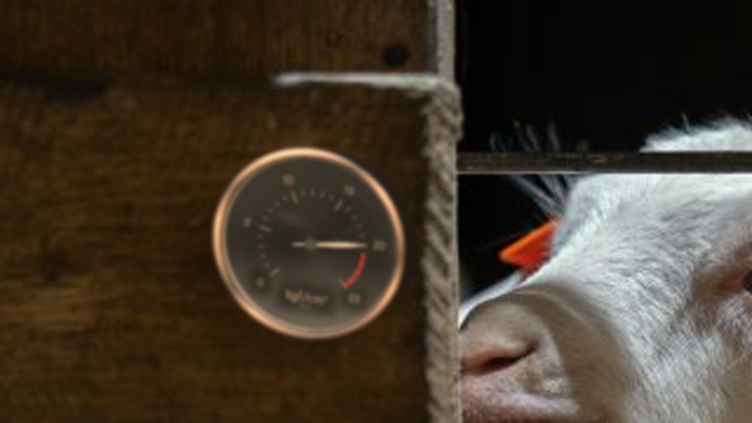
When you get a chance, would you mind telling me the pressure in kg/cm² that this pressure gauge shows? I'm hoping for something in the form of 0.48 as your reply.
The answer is 20
